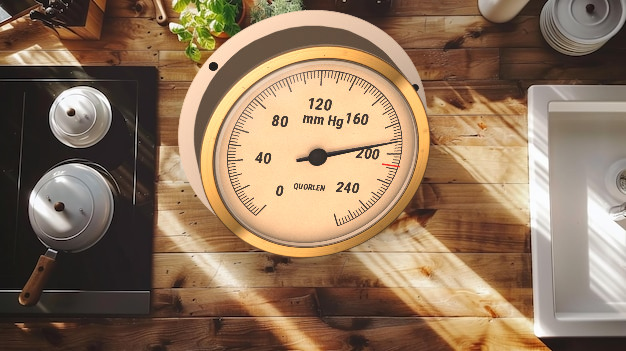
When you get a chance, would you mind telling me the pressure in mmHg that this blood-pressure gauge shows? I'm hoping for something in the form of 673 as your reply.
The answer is 190
